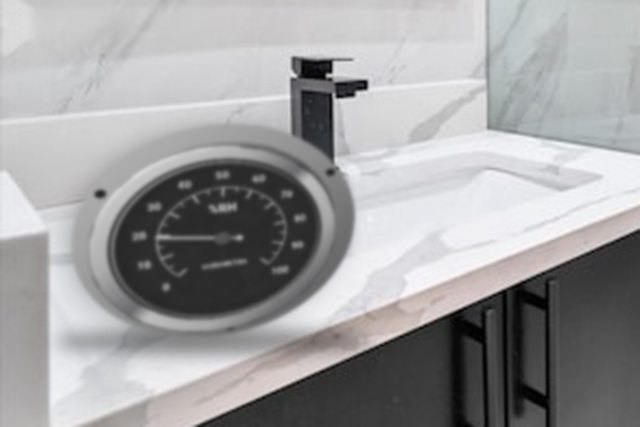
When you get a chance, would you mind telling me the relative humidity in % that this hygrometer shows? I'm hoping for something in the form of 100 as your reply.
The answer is 20
